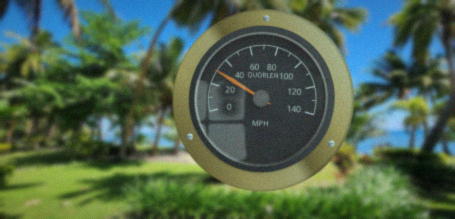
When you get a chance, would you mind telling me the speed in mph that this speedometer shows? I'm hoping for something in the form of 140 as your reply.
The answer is 30
